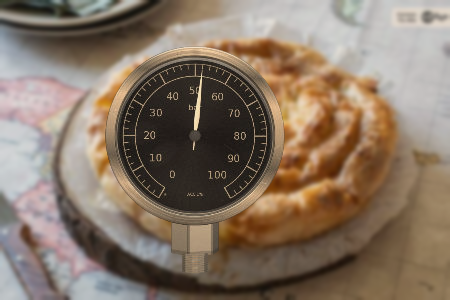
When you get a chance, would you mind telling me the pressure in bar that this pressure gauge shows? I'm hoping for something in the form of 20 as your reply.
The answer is 52
